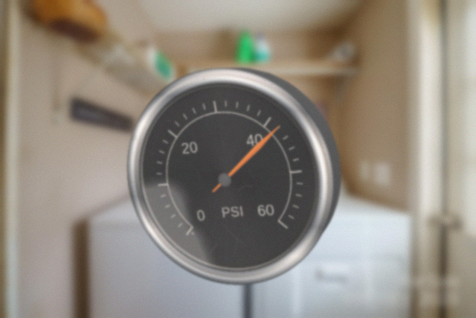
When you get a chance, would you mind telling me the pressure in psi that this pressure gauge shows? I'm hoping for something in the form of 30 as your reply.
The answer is 42
